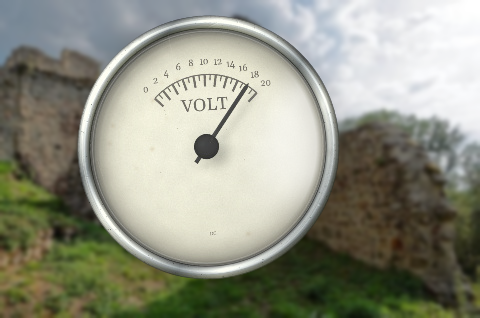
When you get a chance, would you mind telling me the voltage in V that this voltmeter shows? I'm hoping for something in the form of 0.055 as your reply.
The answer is 18
